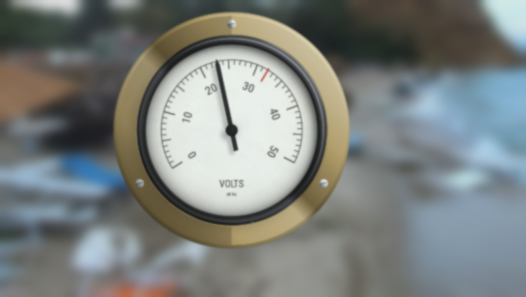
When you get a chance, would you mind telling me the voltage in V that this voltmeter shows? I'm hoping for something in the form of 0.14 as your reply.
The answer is 23
